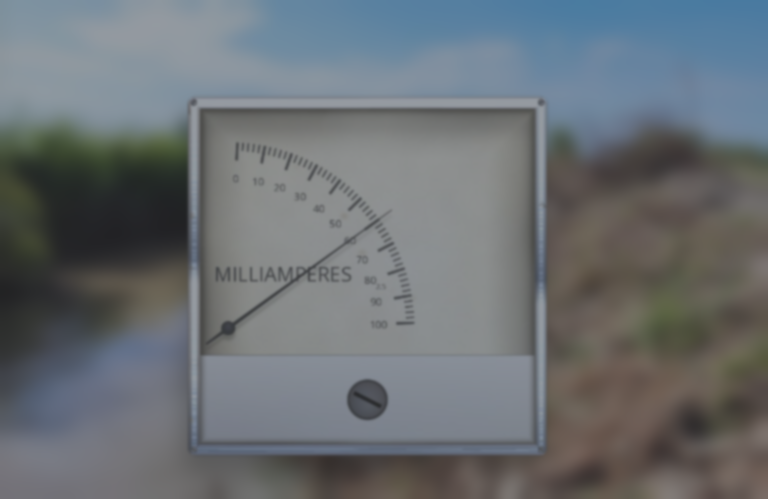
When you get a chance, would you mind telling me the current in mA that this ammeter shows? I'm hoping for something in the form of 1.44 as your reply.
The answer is 60
